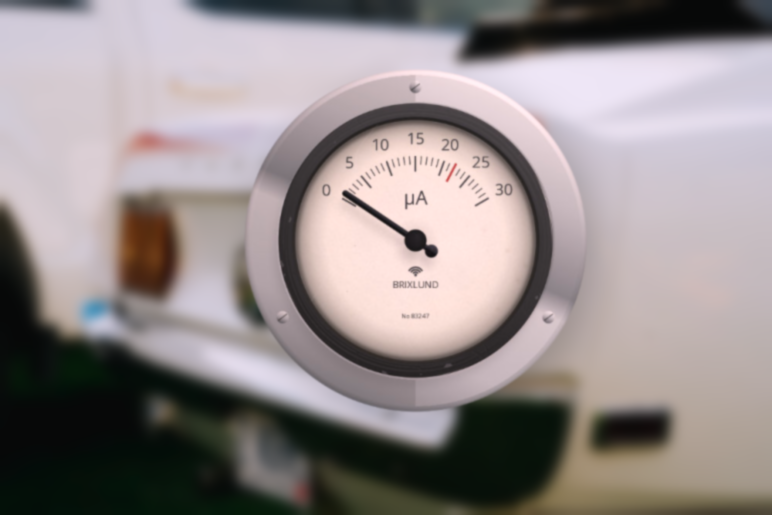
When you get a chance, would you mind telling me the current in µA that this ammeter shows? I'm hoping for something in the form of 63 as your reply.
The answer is 1
